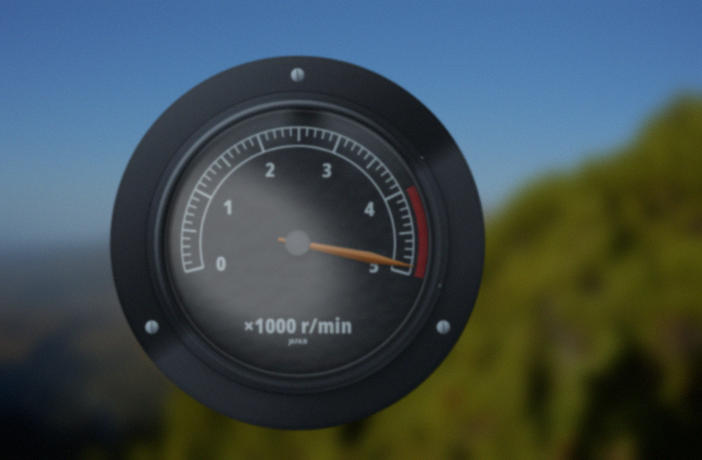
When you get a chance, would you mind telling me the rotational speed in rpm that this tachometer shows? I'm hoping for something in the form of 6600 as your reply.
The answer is 4900
